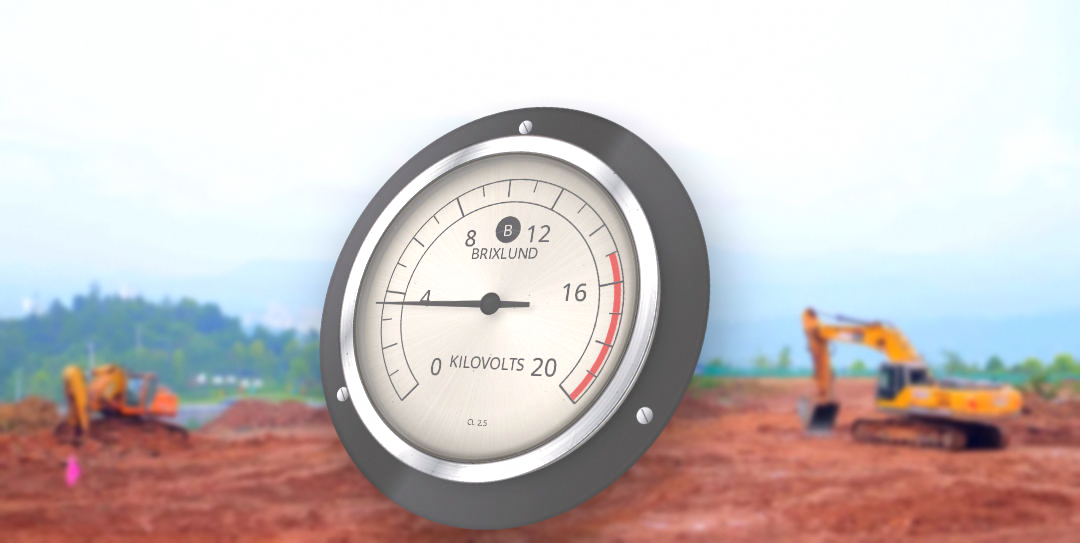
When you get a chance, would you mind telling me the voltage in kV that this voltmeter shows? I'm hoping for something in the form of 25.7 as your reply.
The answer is 3.5
